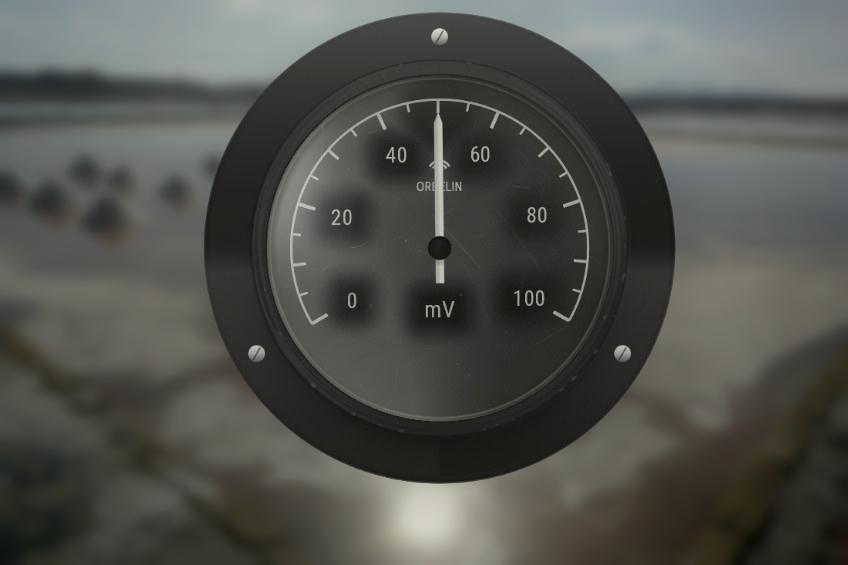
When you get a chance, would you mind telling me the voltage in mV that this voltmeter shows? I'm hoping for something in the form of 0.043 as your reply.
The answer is 50
